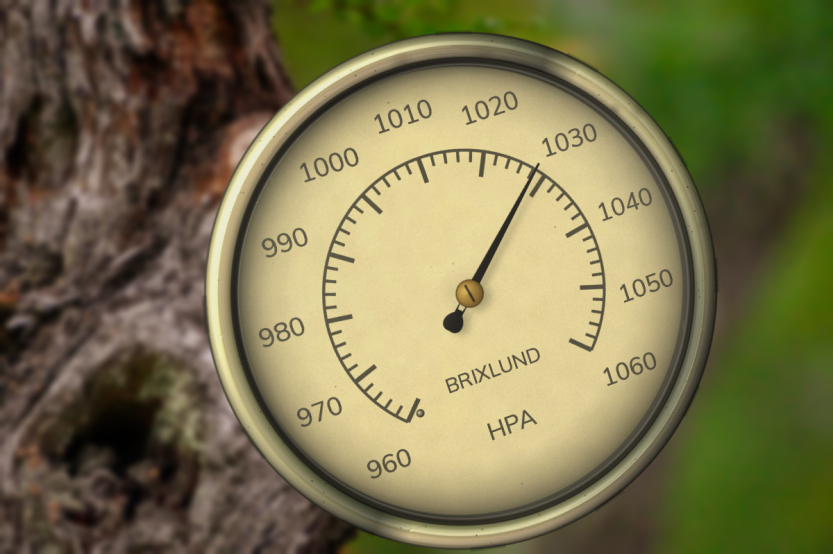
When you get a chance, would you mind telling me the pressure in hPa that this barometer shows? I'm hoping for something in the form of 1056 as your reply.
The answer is 1028
